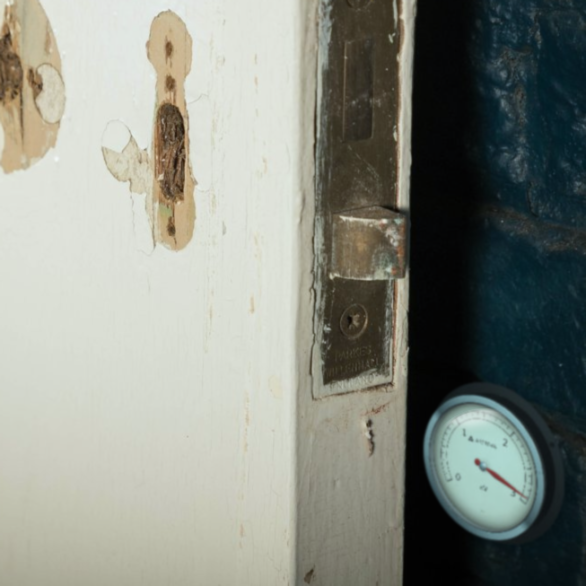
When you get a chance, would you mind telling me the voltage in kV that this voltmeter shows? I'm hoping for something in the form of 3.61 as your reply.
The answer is 2.9
